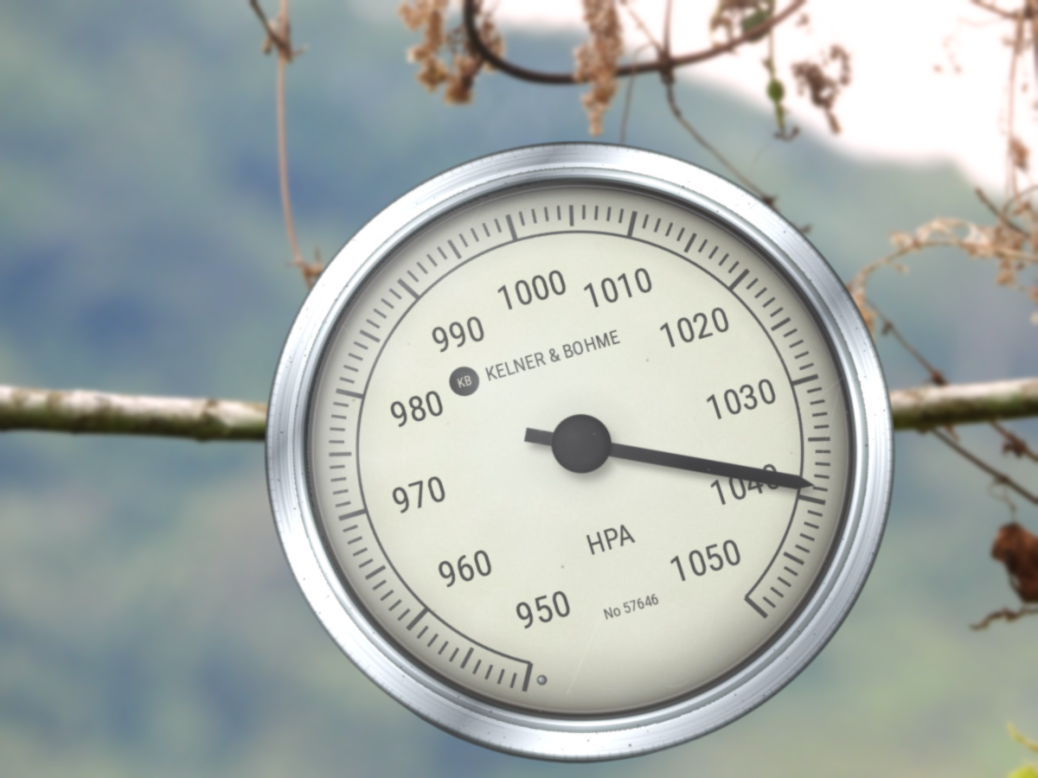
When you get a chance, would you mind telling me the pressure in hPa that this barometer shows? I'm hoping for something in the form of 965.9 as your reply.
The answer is 1039
